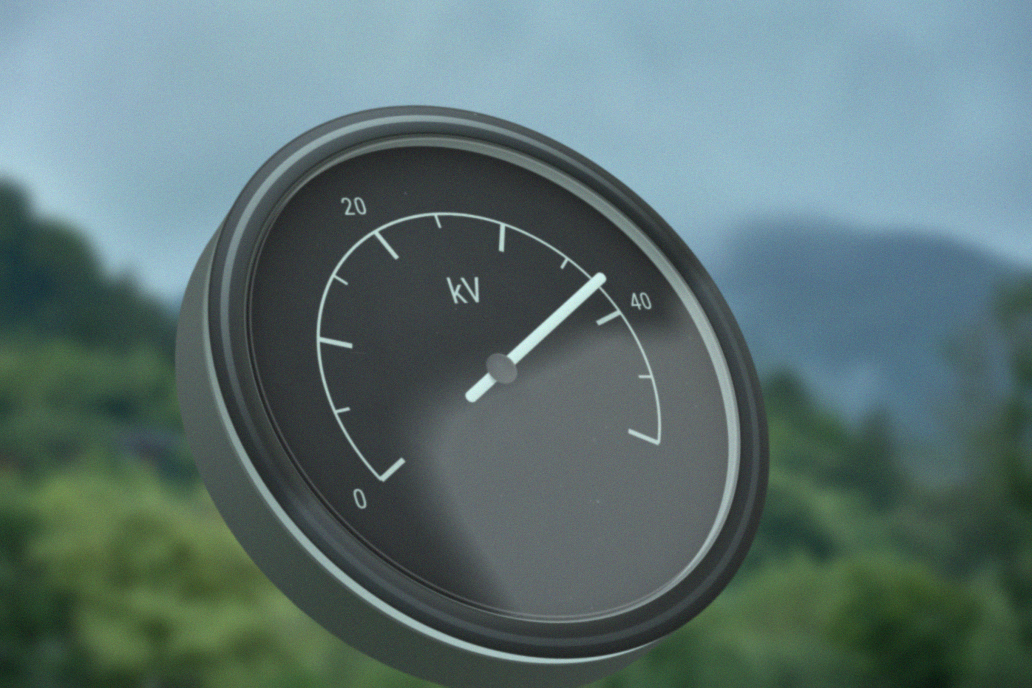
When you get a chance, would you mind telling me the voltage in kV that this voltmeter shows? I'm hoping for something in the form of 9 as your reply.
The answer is 37.5
